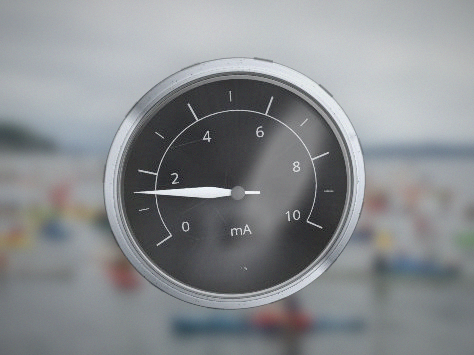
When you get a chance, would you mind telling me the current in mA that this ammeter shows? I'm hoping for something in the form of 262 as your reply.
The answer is 1.5
